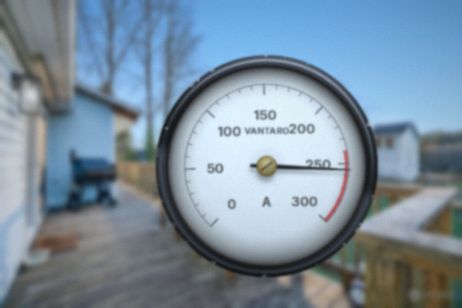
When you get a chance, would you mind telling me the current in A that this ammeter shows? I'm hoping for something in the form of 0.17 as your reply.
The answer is 255
